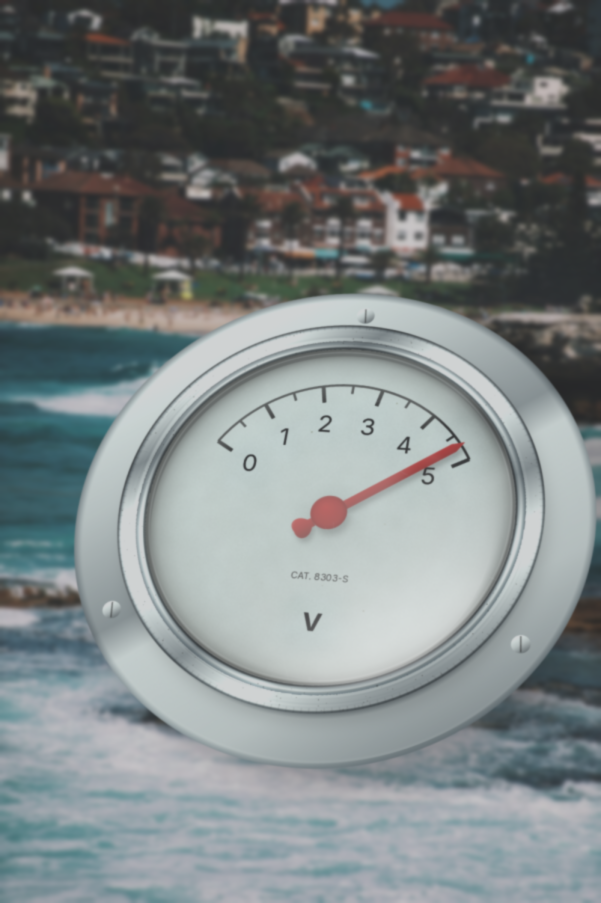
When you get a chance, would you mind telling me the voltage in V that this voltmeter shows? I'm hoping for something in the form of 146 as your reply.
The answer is 4.75
